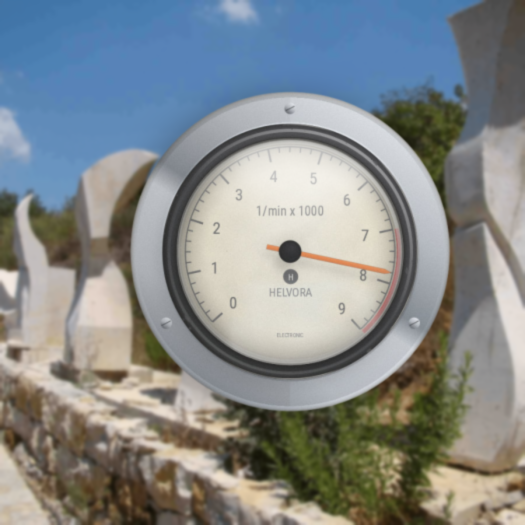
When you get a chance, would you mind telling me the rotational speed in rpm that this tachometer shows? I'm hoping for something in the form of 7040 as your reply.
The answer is 7800
